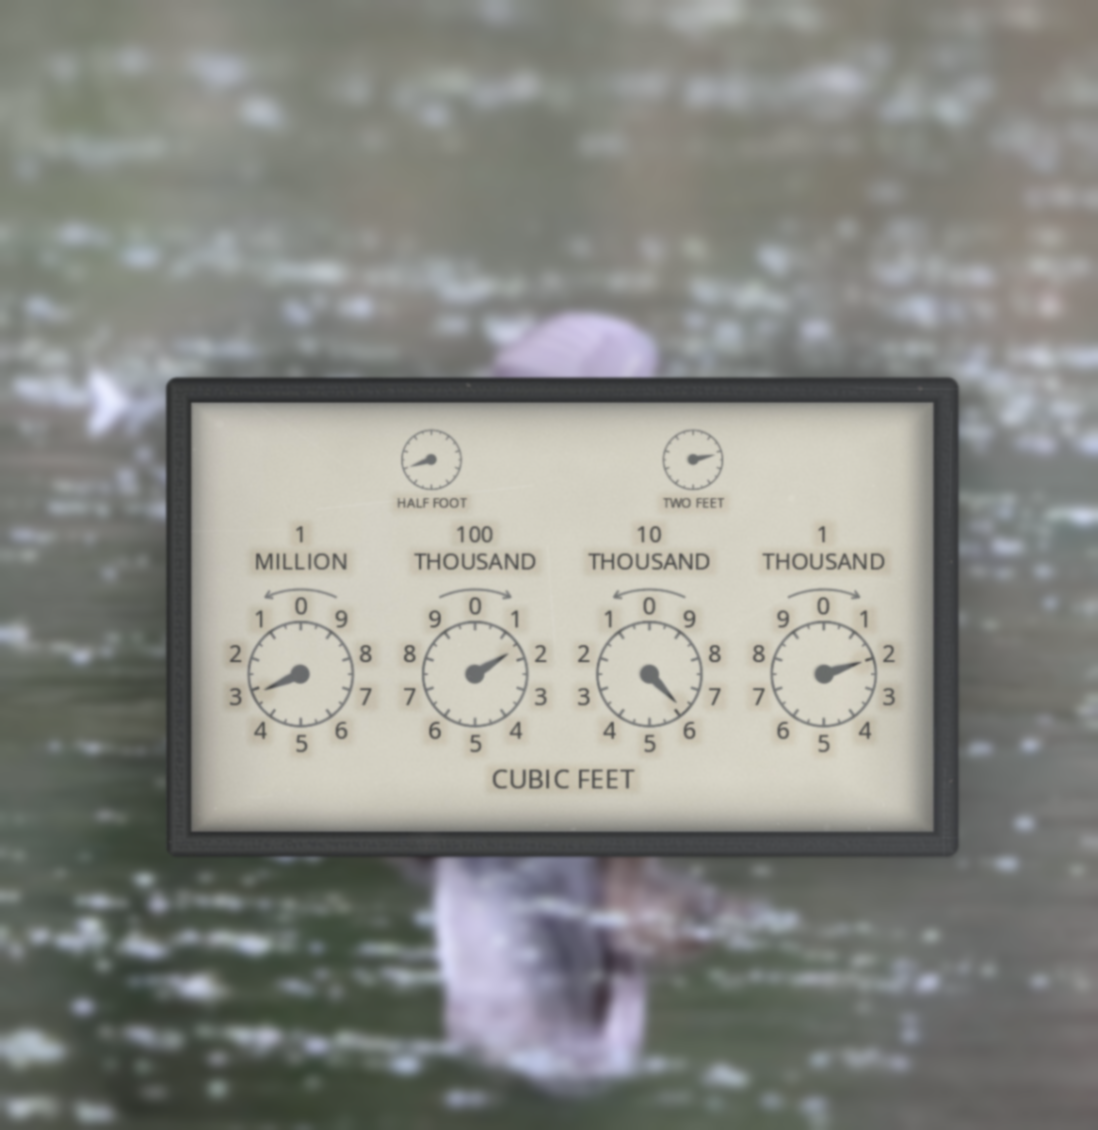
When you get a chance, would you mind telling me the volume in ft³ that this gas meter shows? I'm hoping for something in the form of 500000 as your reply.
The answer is 316200
